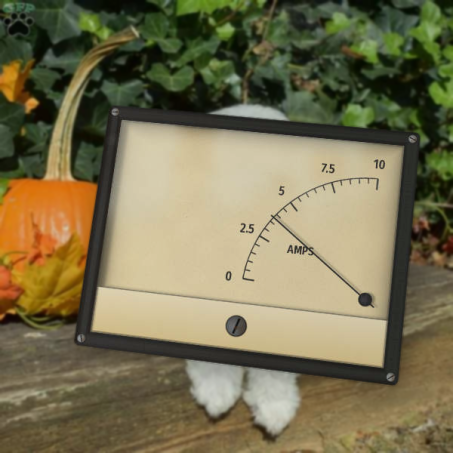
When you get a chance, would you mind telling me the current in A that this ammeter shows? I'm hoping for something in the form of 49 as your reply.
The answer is 3.75
